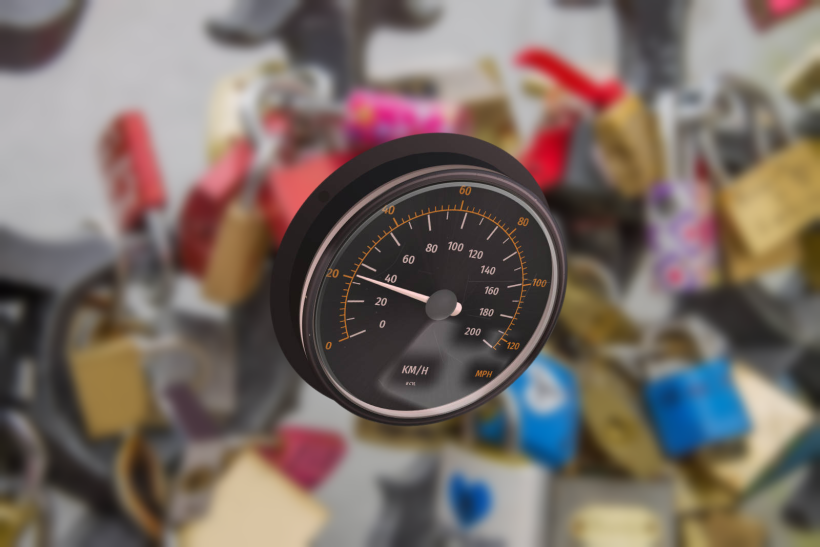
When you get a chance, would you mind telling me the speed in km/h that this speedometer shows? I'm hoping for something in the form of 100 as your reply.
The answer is 35
